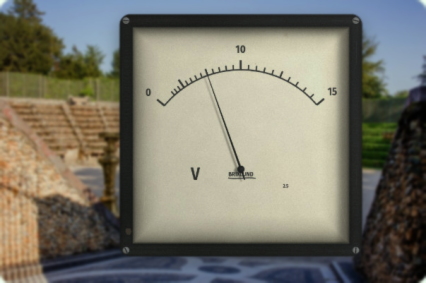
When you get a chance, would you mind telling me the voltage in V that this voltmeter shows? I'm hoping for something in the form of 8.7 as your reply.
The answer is 7.5
